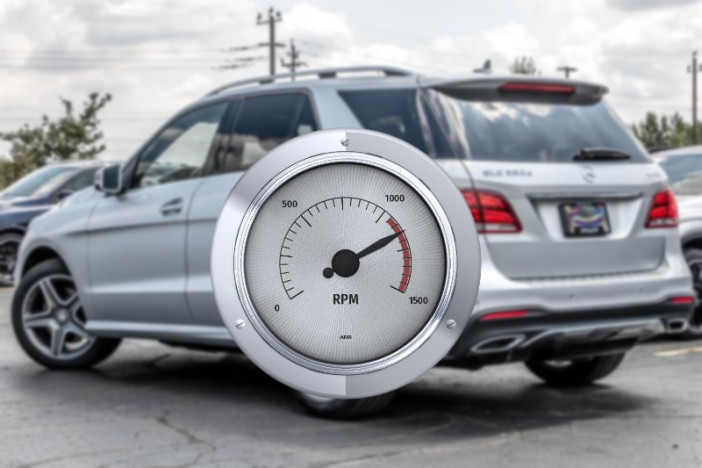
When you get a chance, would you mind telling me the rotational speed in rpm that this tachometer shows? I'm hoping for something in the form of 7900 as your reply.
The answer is 1150
